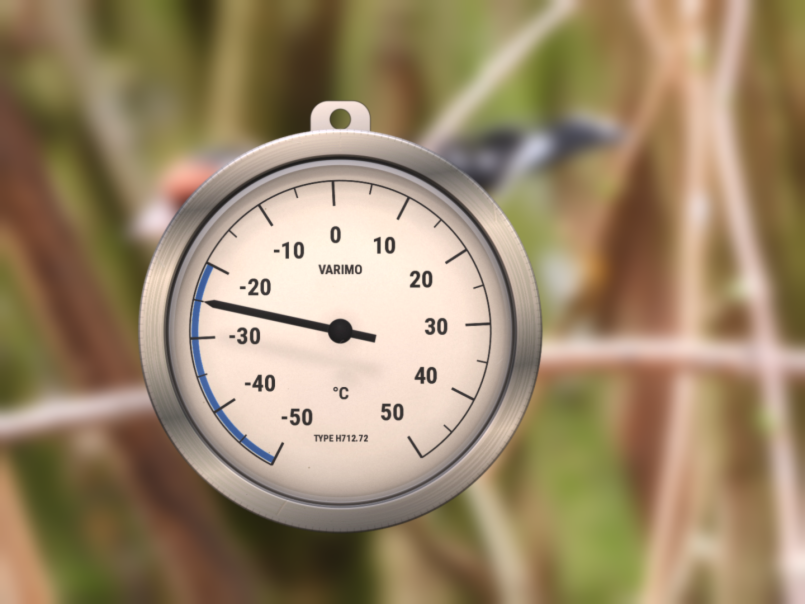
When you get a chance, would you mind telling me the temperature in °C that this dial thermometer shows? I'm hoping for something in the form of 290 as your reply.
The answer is -25
